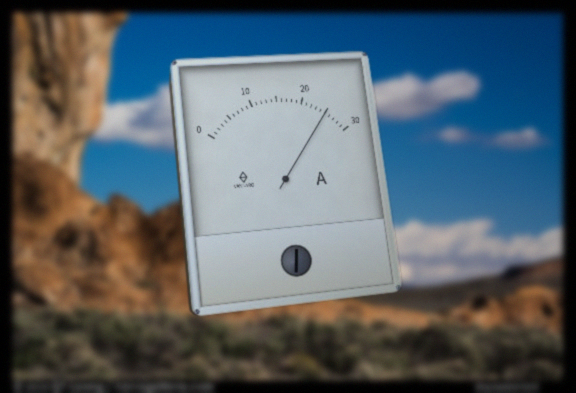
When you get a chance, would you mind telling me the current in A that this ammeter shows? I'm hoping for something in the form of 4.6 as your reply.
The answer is 25
